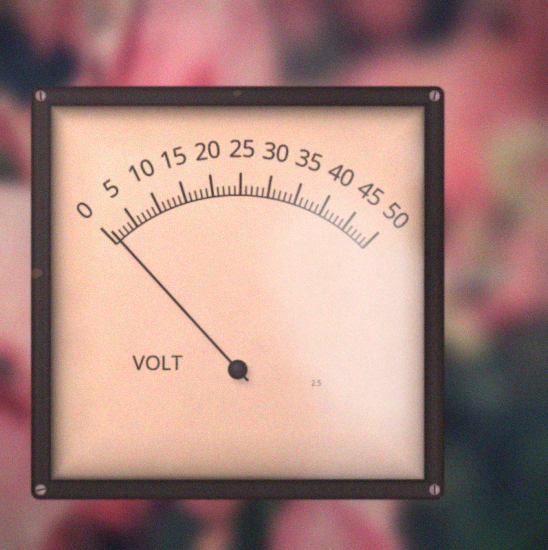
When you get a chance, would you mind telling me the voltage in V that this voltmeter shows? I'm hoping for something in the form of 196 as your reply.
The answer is 1
